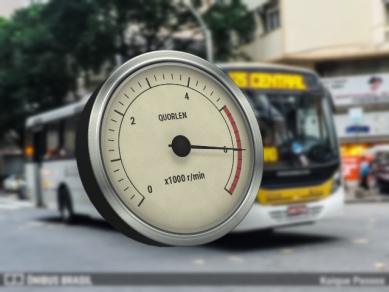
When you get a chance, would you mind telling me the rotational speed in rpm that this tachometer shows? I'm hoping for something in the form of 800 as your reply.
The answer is 6000
